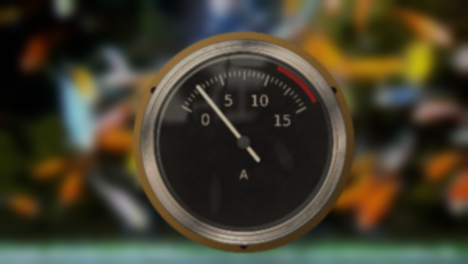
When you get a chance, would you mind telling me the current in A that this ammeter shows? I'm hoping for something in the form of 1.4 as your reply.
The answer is 2.5
